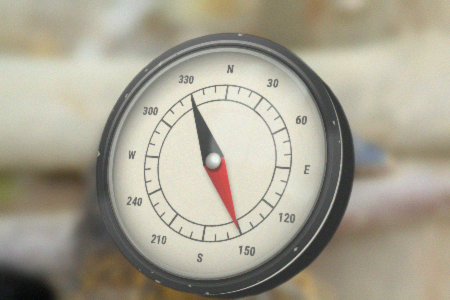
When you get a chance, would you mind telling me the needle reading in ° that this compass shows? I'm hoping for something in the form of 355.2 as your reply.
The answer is 150
